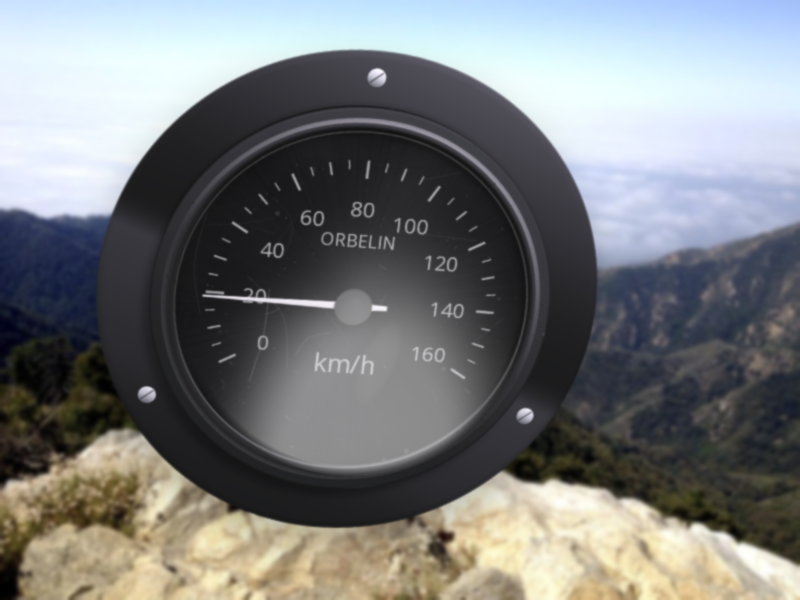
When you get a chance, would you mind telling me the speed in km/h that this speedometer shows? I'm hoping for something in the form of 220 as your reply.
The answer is 20
